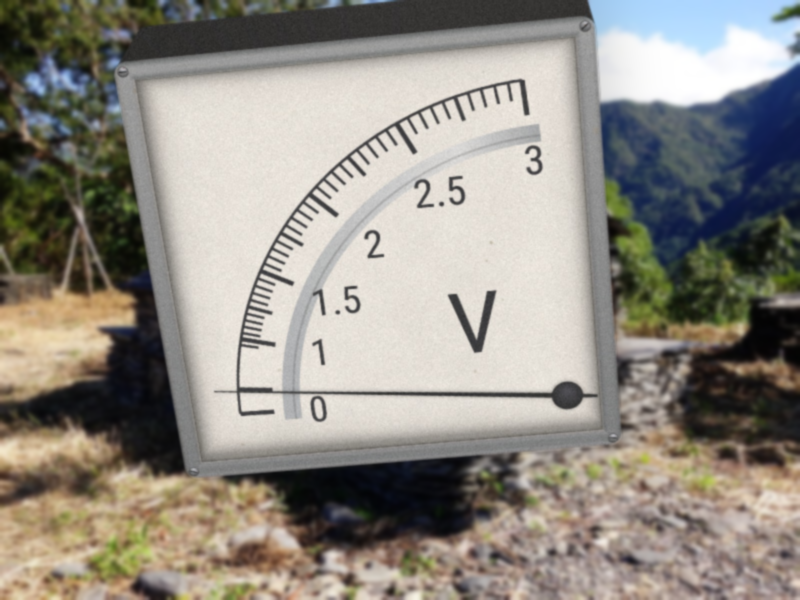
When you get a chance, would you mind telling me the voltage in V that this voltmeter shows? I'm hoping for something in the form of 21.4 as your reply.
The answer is 0.5
